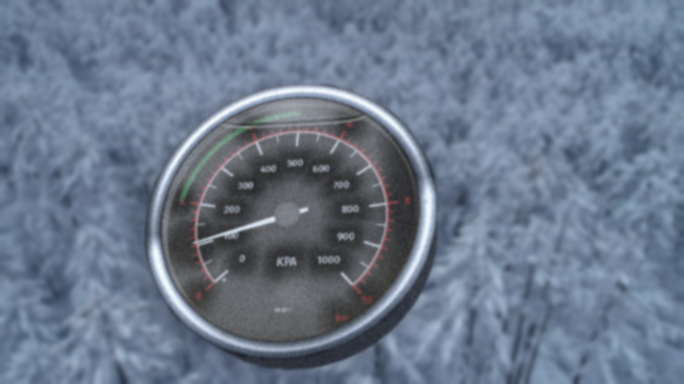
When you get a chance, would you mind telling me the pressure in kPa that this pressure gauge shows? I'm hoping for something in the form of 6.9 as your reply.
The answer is 100
